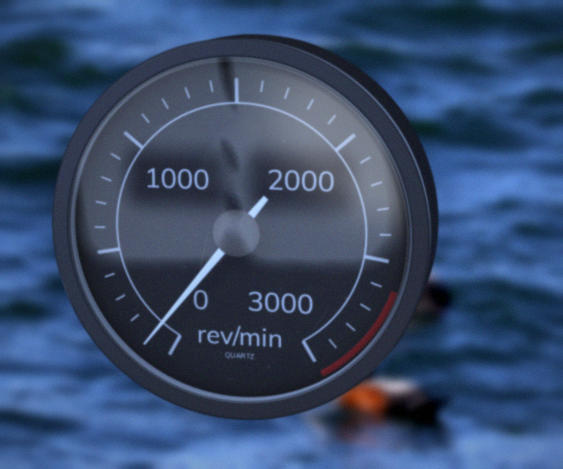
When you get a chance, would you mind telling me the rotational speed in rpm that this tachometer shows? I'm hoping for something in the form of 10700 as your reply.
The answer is 100
